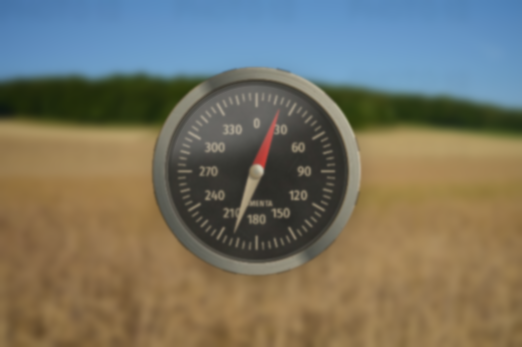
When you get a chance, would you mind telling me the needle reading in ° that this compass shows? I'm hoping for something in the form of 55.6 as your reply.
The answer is 20
